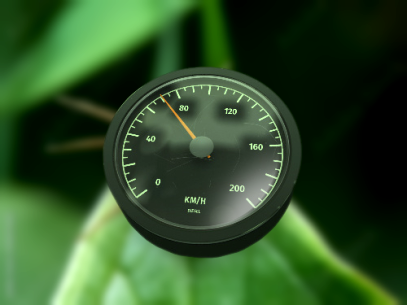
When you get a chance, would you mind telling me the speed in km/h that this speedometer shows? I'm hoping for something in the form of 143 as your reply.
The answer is 70
